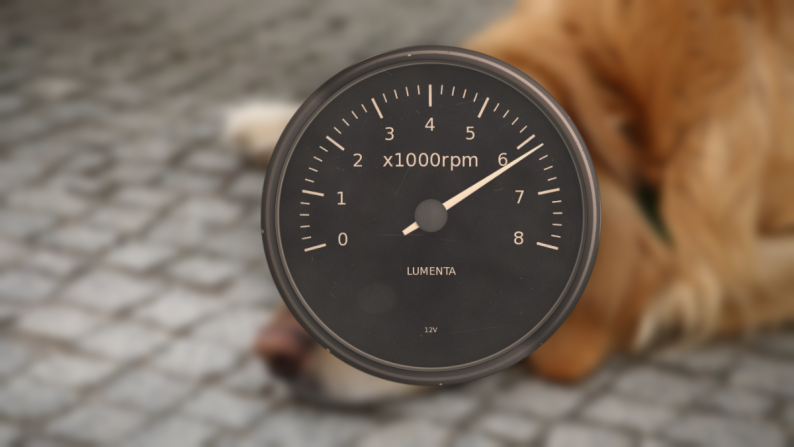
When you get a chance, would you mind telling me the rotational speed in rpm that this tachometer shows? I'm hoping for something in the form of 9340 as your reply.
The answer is 6200
